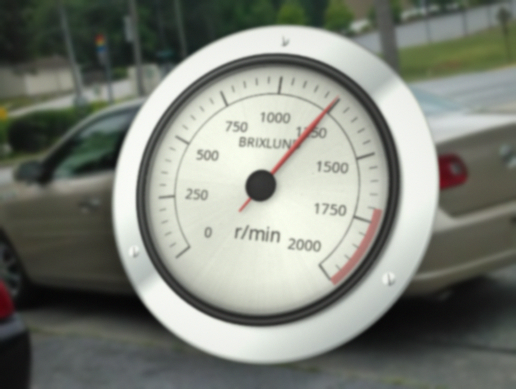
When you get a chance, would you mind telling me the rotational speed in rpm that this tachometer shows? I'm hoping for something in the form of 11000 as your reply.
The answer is 1250
